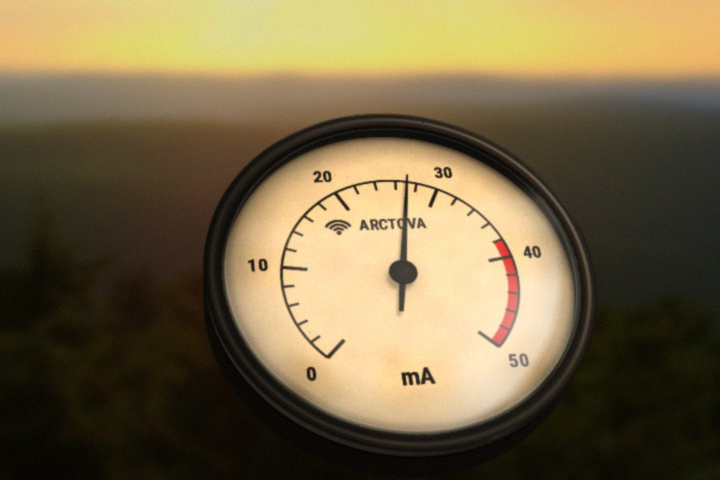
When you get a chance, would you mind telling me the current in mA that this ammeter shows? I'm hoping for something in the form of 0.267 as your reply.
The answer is 27
